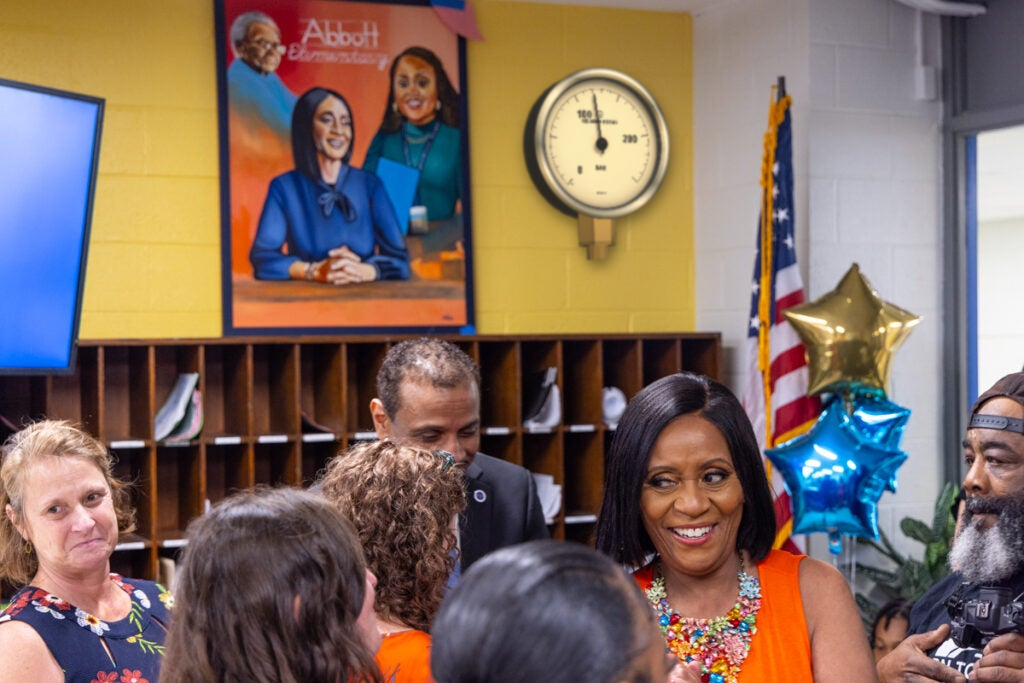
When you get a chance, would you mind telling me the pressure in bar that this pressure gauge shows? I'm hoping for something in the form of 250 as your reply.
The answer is 120
